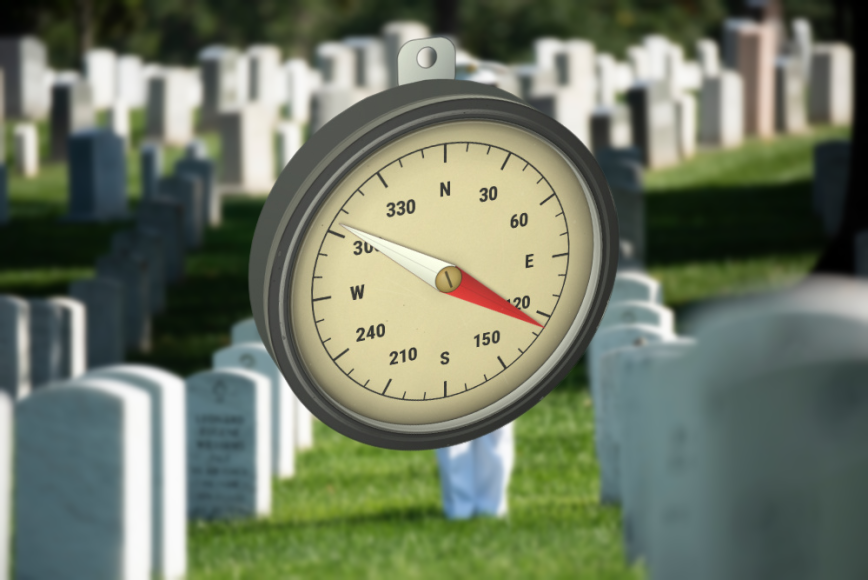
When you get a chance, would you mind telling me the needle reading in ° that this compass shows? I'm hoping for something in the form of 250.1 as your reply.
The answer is 125
